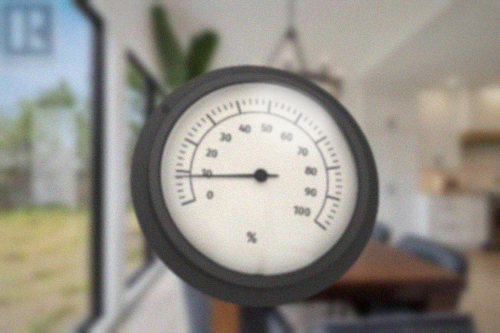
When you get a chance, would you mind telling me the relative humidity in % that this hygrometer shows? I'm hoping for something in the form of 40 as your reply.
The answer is 8
